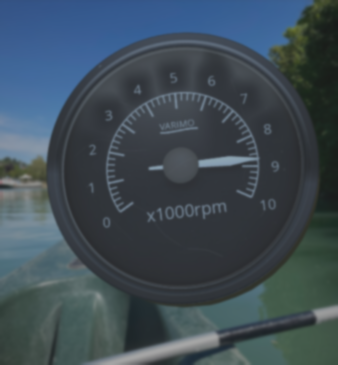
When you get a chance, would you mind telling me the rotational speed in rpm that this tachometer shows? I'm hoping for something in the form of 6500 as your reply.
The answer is 8800
